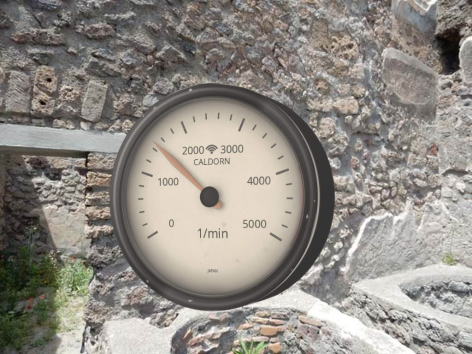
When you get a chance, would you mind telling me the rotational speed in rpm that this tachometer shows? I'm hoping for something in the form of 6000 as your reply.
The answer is 1500
